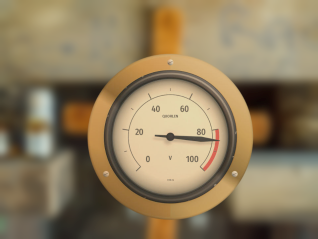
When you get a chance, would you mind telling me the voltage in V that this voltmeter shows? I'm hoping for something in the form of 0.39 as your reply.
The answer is 85
